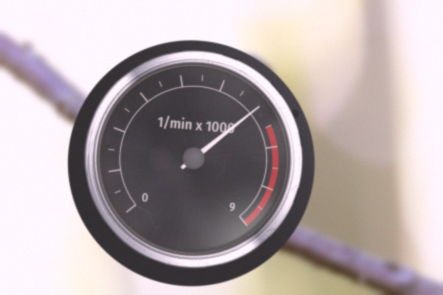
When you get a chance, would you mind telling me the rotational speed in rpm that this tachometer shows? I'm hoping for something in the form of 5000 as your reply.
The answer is 6000
